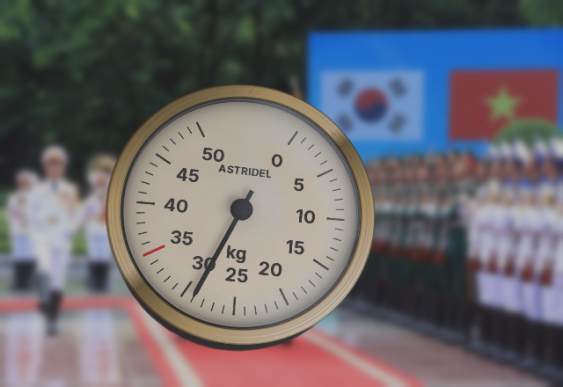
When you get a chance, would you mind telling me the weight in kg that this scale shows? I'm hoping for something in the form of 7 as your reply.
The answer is 29
